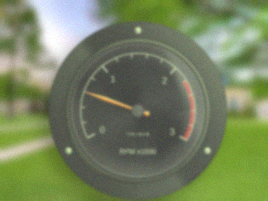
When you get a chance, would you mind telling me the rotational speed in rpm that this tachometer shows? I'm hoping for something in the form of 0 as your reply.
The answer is 600
